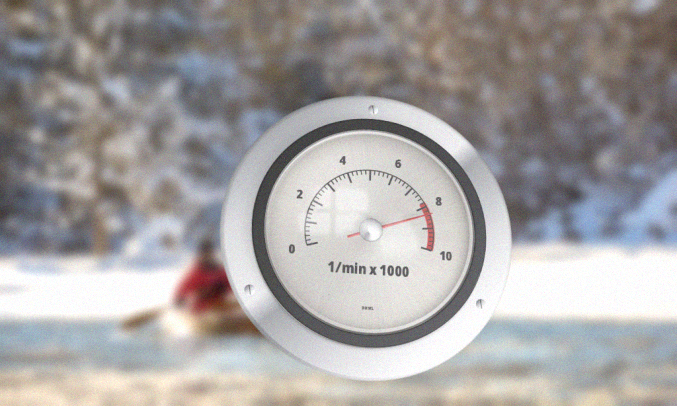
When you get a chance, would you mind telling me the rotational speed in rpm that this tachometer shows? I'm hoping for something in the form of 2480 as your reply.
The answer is 8400
